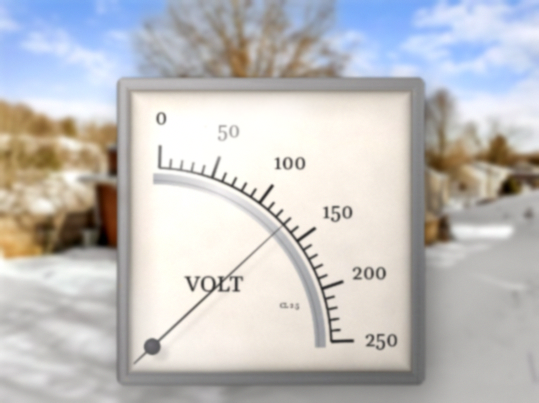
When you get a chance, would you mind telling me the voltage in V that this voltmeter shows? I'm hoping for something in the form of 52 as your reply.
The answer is 130
